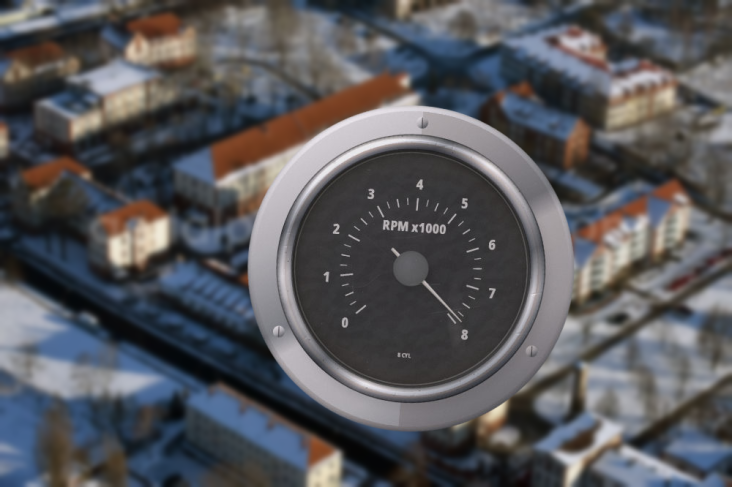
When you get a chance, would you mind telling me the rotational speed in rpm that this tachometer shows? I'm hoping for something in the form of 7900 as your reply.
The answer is 7875
